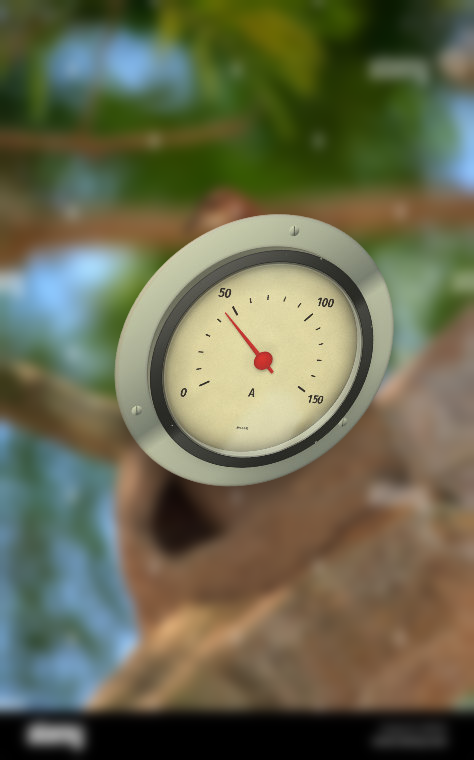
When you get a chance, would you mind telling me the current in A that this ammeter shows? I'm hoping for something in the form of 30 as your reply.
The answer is 45
